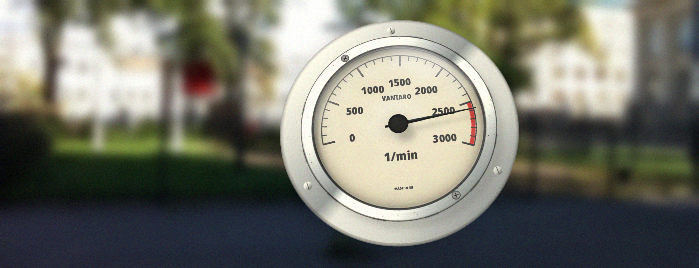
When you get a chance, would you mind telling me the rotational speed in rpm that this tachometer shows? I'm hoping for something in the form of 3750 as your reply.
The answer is 2600
